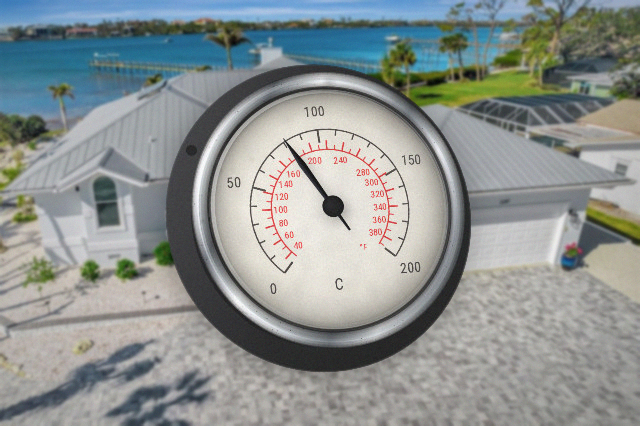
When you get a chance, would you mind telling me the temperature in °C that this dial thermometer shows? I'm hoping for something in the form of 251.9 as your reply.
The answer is 80
